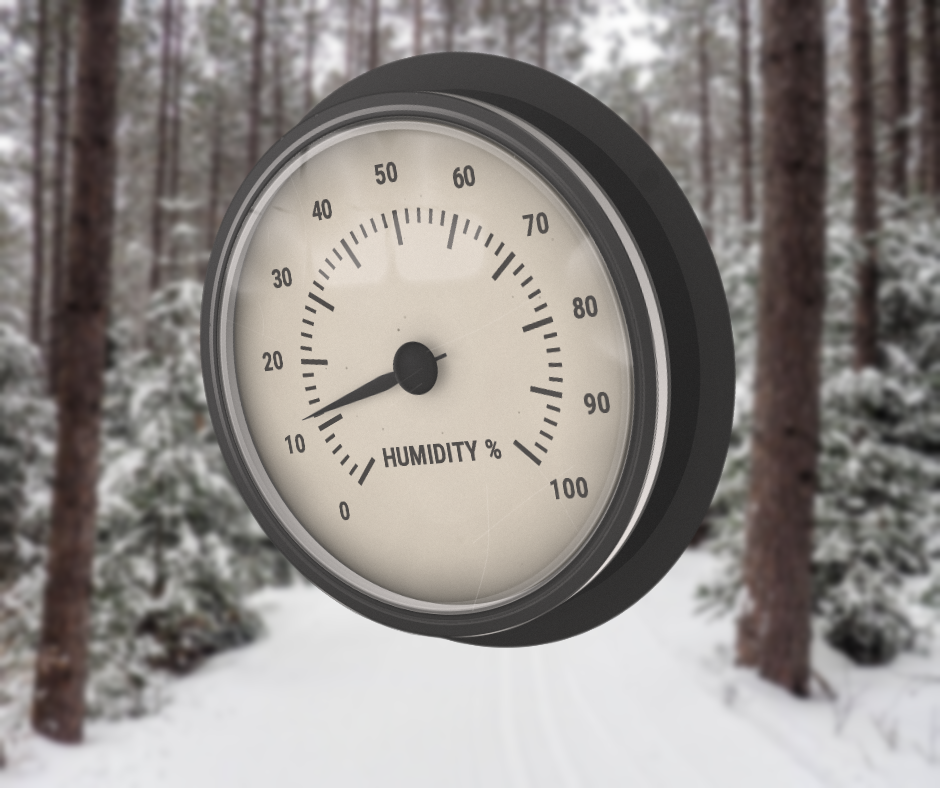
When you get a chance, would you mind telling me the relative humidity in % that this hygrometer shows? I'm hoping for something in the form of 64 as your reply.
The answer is 12
